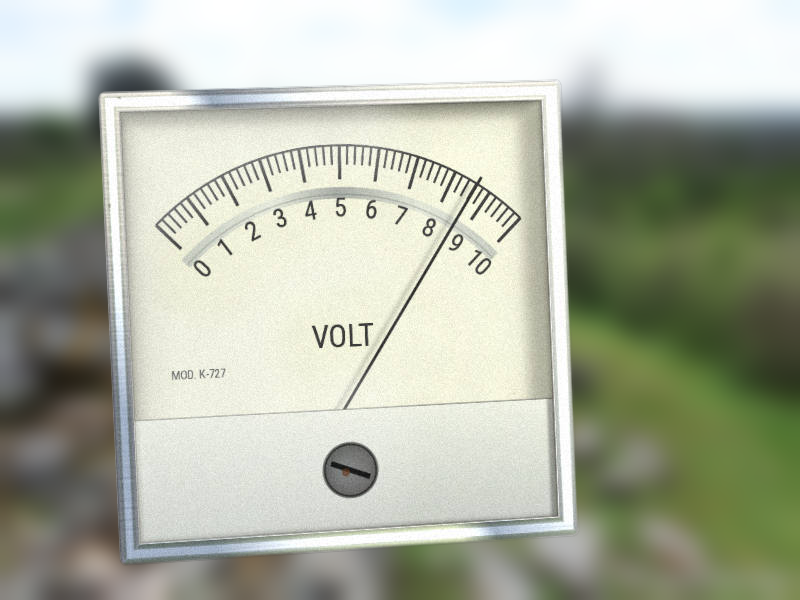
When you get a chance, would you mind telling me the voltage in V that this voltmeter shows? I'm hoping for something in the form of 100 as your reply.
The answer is 8.6
